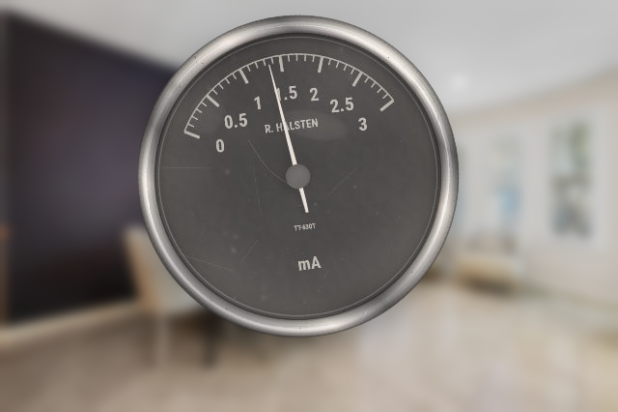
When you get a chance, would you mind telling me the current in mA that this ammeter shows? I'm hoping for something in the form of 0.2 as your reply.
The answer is 1.35
